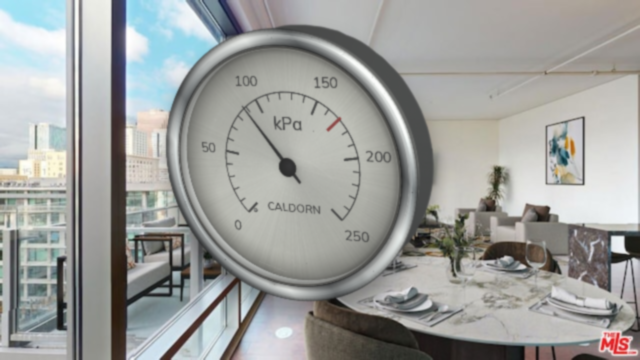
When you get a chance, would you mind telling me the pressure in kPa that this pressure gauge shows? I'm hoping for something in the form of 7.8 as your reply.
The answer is 90
